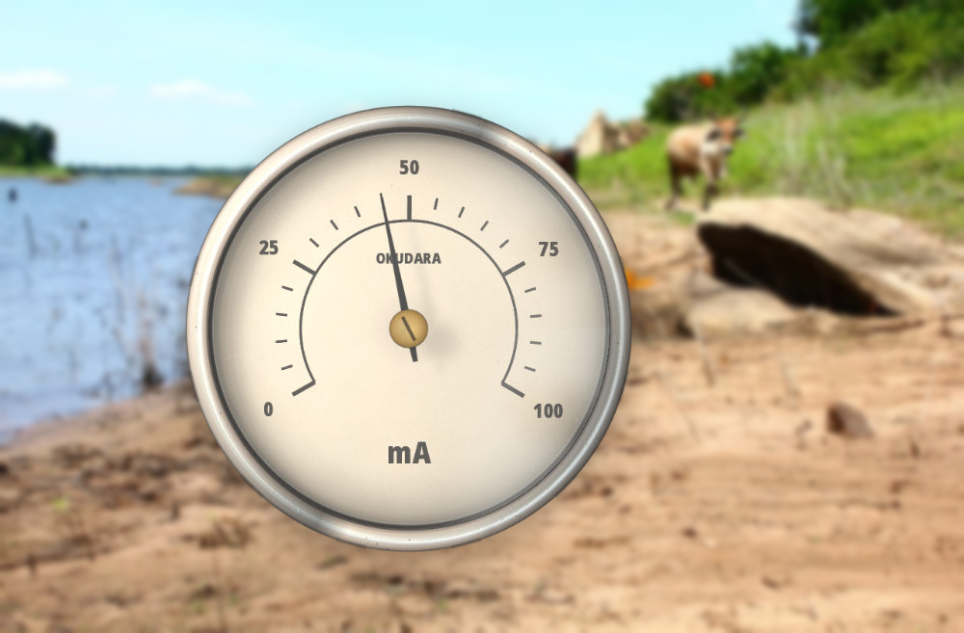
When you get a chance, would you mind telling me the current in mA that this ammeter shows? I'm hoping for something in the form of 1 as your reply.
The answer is 45
